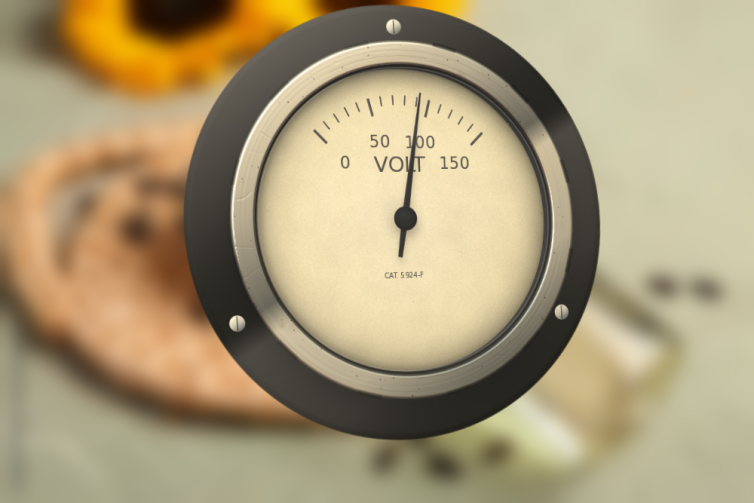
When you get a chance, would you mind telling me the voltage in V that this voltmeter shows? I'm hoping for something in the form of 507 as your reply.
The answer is 90
